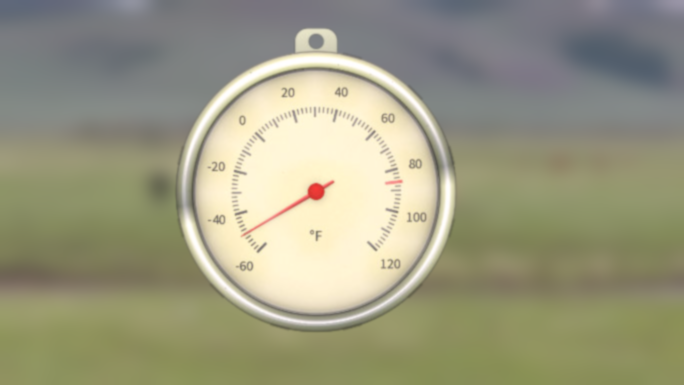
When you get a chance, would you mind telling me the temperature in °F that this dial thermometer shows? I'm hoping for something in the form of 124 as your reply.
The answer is -50
